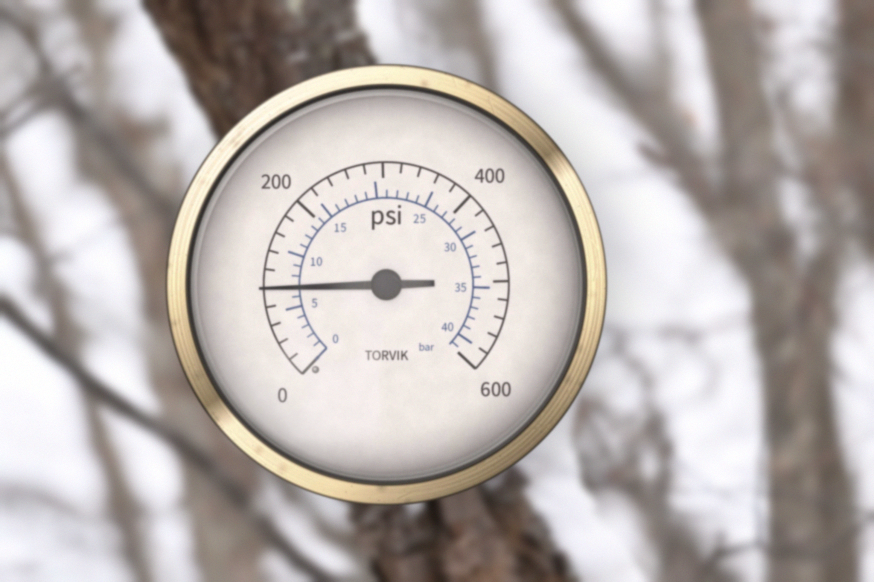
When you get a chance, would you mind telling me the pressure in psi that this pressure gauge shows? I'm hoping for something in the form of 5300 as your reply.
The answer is 100
